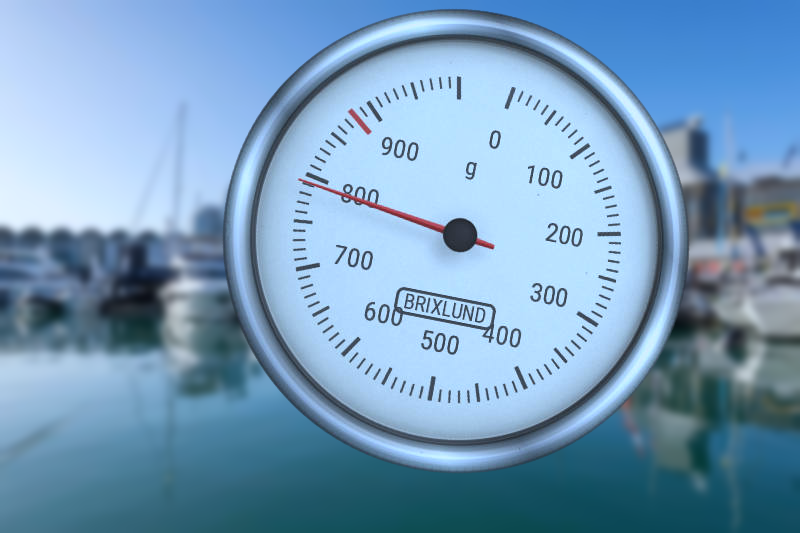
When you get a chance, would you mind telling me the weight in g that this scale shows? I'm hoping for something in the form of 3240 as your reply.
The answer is 790
